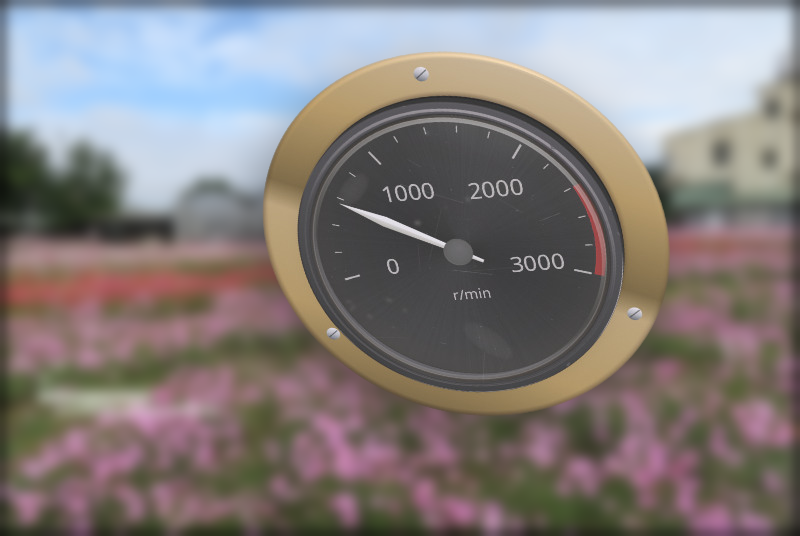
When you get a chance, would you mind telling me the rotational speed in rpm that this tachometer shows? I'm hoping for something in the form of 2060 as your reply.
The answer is 600
